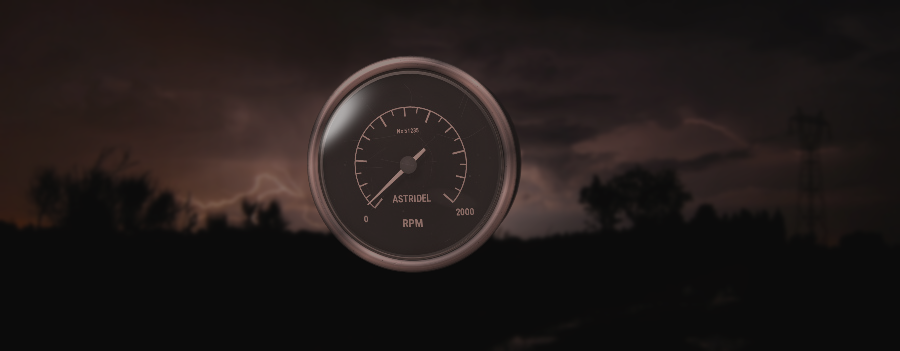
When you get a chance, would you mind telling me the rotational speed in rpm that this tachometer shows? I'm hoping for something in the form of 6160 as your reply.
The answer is 50
